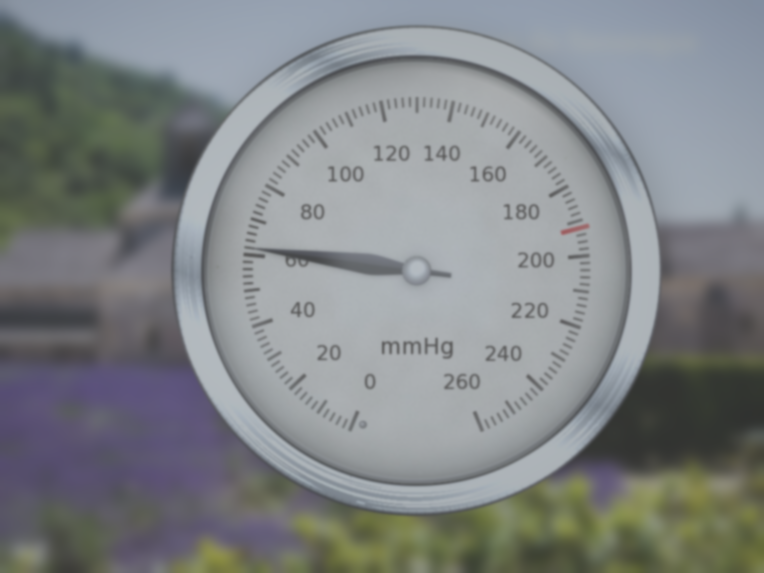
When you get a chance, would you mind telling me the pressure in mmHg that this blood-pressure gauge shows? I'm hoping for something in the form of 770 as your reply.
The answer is 62
